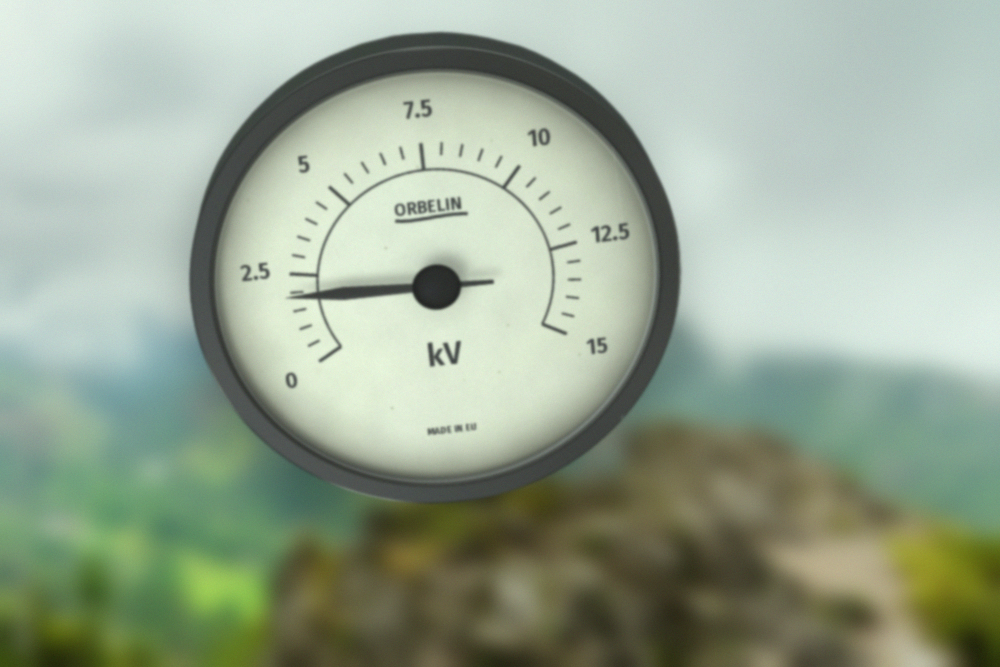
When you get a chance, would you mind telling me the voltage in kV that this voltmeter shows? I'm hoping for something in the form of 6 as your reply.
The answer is 2
